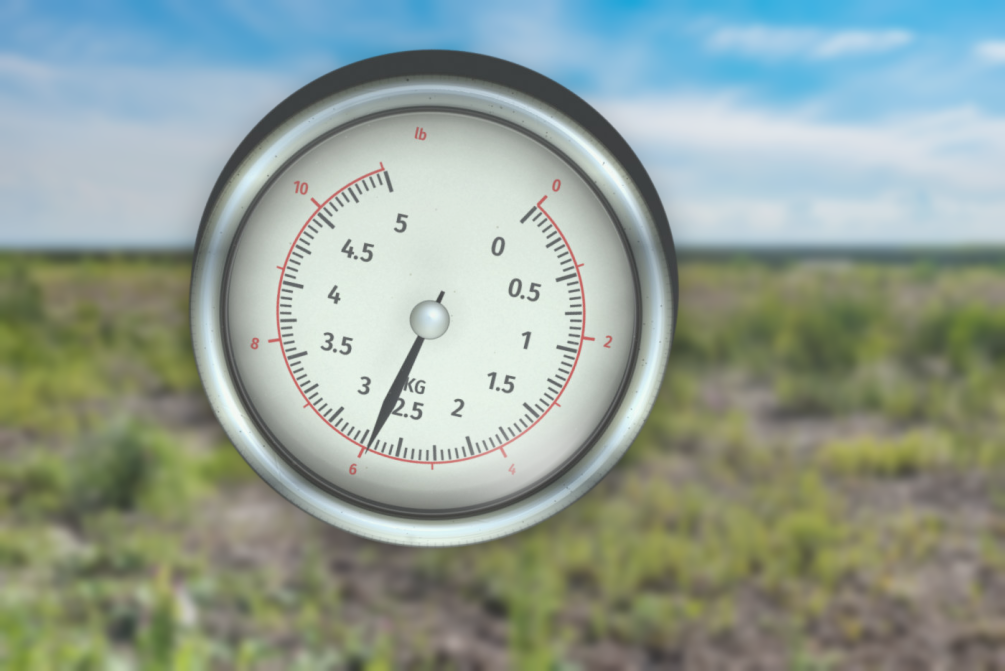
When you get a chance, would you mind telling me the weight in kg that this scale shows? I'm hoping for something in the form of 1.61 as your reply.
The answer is 2.7
